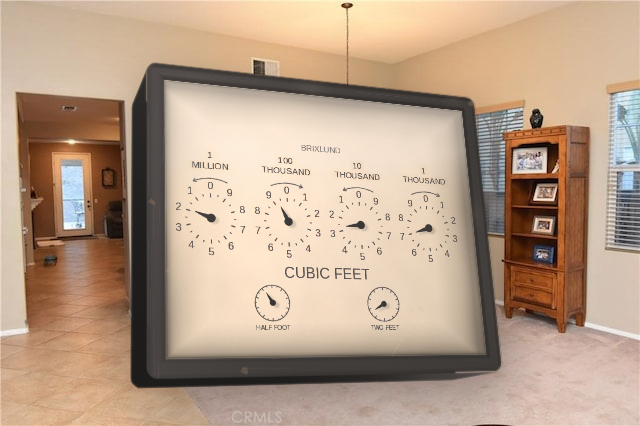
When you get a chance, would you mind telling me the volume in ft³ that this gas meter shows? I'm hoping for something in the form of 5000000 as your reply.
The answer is 192700
